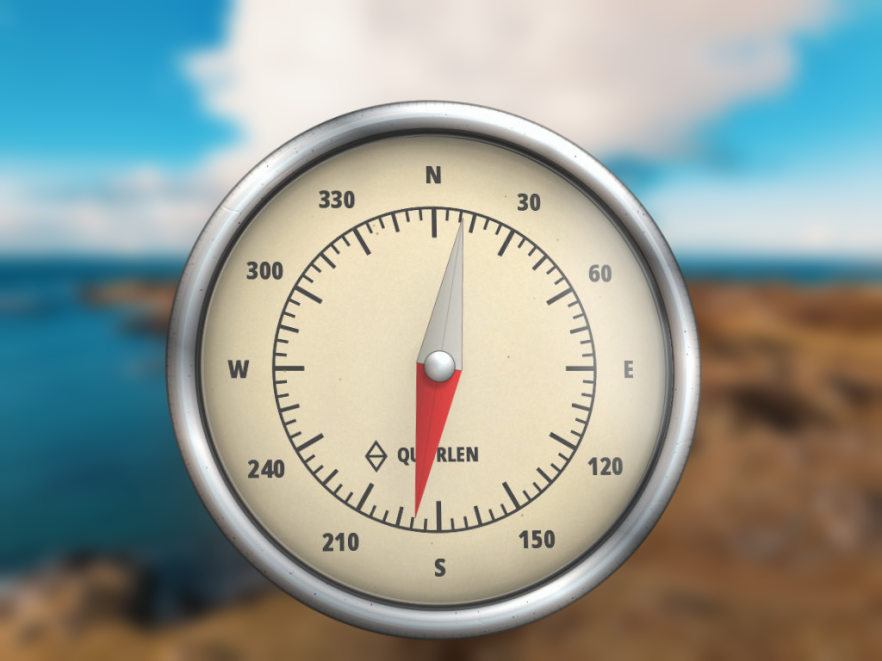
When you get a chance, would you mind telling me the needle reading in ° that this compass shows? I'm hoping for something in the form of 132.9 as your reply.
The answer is 190
